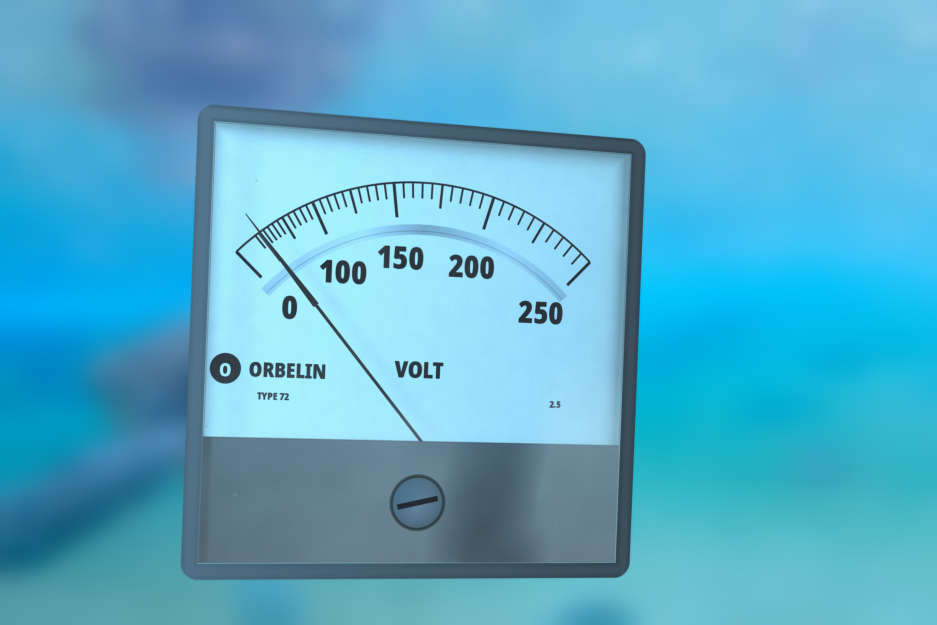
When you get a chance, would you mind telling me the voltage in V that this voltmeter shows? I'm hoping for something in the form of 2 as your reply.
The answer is 50
